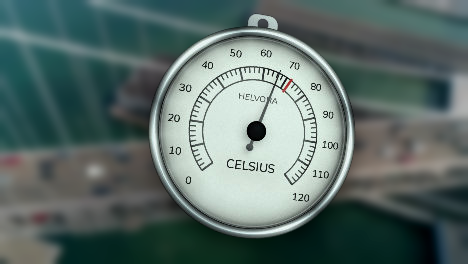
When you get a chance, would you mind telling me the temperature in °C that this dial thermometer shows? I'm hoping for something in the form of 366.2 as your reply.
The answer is 66
